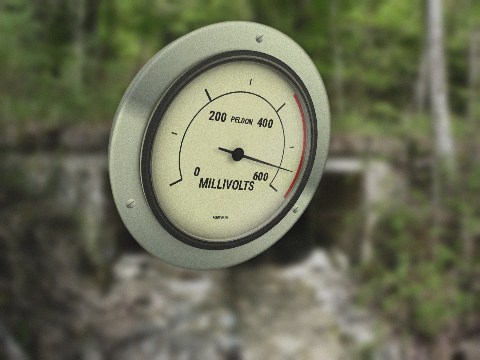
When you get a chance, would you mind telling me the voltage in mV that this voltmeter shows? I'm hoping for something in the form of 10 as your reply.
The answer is 550
